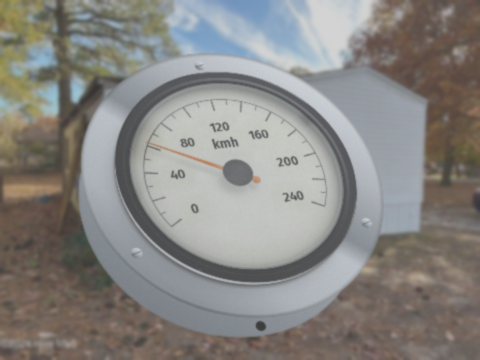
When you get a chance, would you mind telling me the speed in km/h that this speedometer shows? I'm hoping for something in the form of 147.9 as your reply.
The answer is 60
